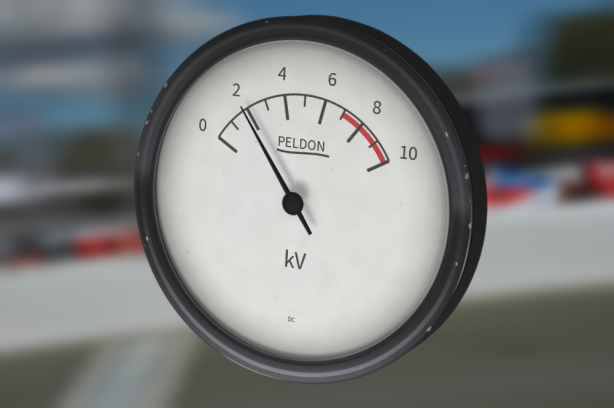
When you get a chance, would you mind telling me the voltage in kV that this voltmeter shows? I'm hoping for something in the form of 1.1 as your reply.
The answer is 2
